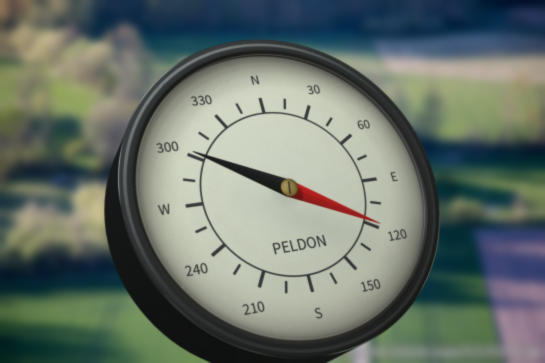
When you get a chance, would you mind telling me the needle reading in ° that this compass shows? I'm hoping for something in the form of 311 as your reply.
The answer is 120
